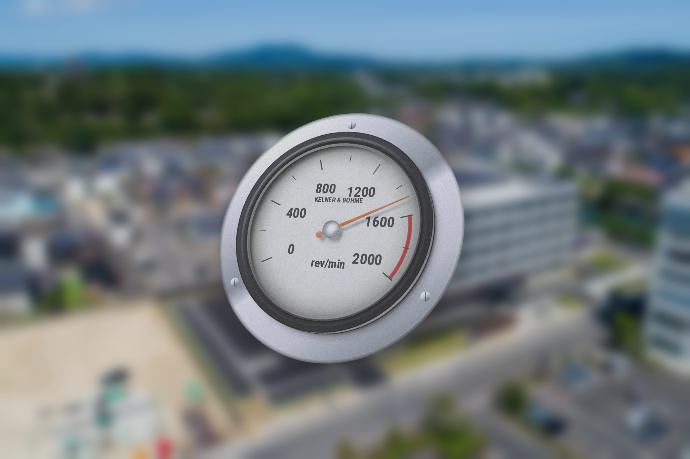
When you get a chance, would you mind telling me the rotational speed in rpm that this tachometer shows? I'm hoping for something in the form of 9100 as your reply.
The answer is 1500
